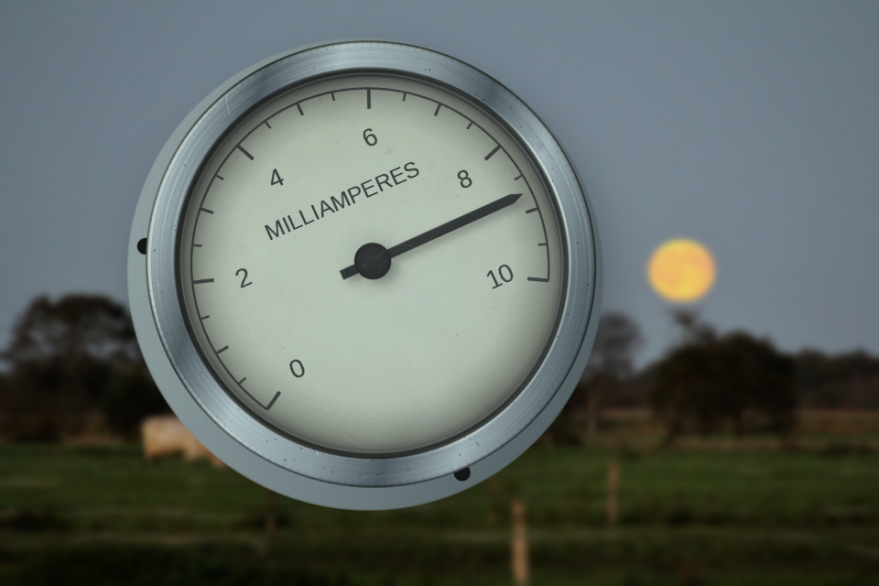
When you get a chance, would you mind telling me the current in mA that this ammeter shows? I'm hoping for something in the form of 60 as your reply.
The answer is 8.75
